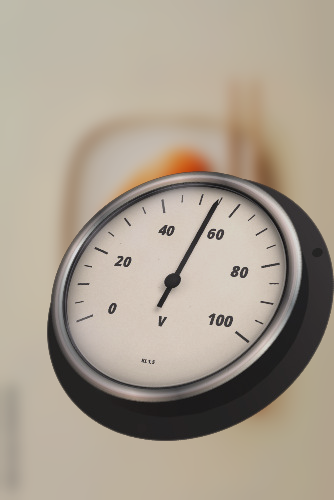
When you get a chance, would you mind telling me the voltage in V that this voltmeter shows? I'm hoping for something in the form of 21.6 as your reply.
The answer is 55
